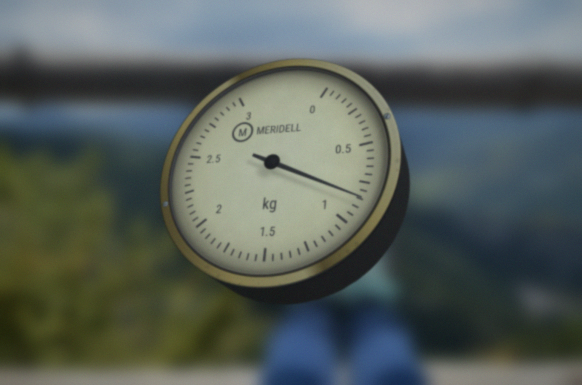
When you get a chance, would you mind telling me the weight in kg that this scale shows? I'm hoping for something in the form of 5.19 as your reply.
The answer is 0.85
